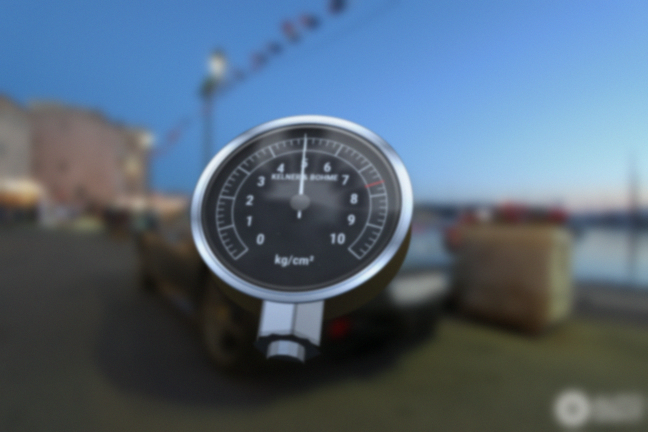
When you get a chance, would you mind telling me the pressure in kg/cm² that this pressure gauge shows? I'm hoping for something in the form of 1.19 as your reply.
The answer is 5
